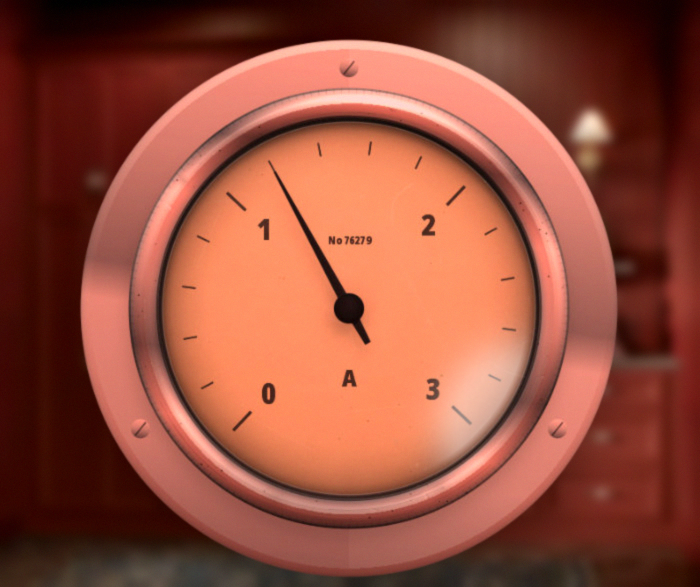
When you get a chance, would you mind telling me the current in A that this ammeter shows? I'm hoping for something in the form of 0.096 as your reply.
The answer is 1.2
